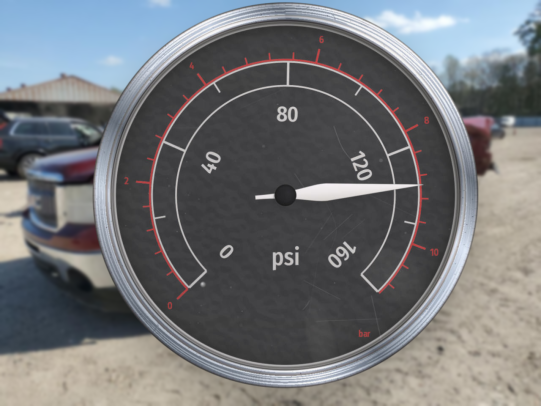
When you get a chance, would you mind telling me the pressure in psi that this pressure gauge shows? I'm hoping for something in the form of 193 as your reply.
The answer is 130
